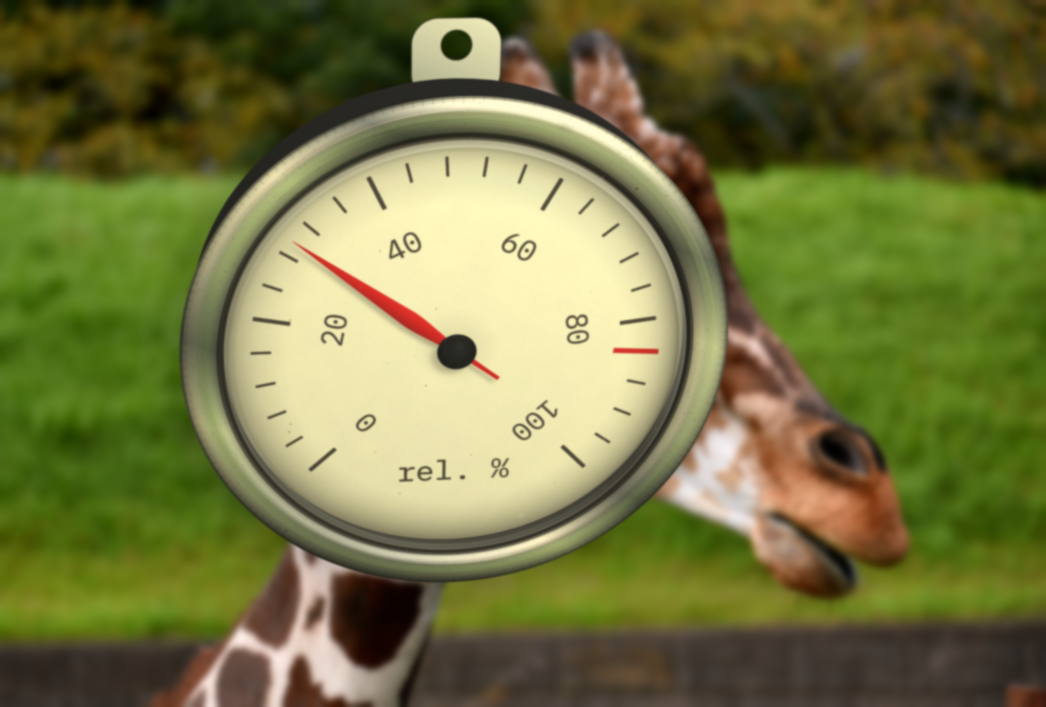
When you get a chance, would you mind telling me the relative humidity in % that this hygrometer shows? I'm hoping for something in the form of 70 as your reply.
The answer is 30
